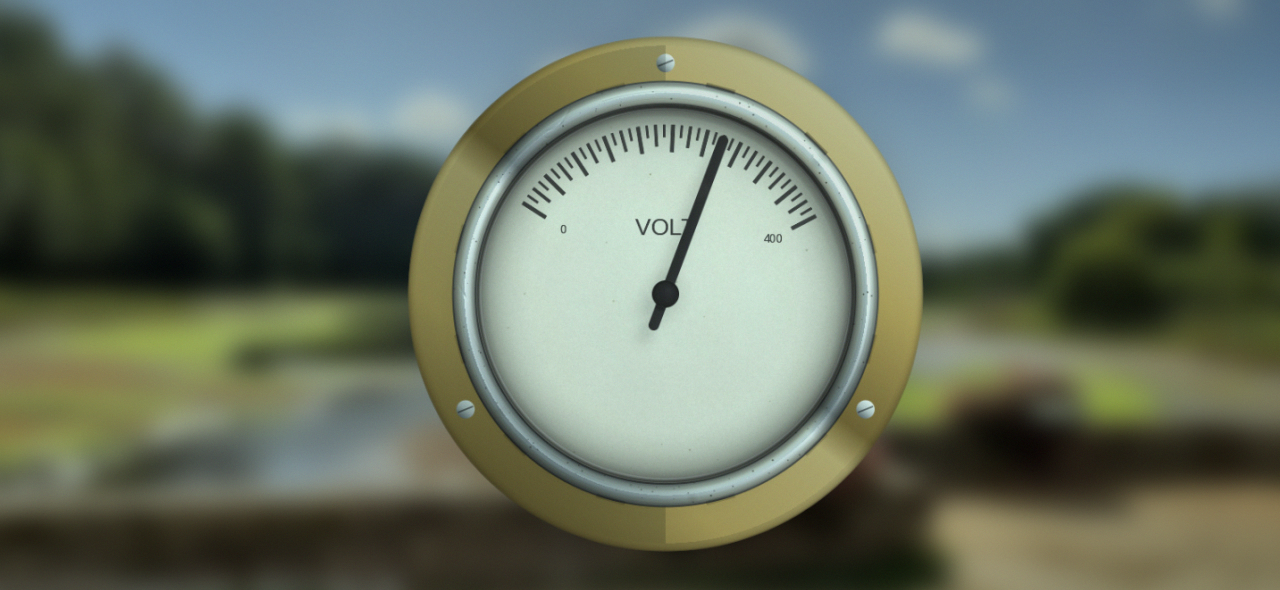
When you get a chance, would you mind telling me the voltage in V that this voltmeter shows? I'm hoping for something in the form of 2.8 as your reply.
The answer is 260
